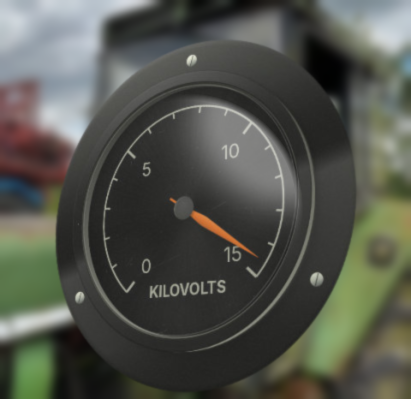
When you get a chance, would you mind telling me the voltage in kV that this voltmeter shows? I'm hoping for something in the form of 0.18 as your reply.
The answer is 14.5
